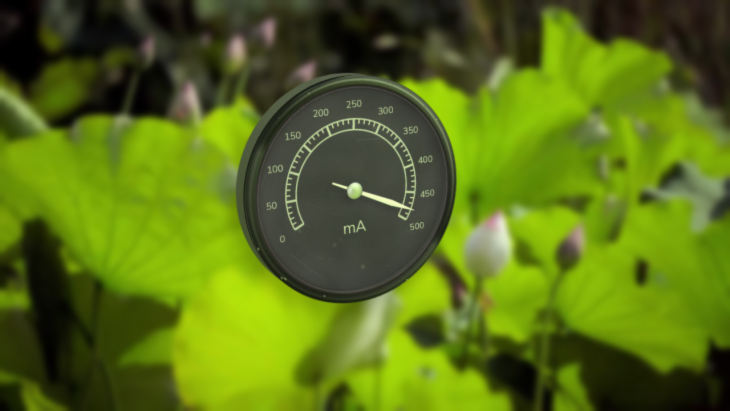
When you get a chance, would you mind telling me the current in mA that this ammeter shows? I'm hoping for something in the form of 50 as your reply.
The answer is 480
